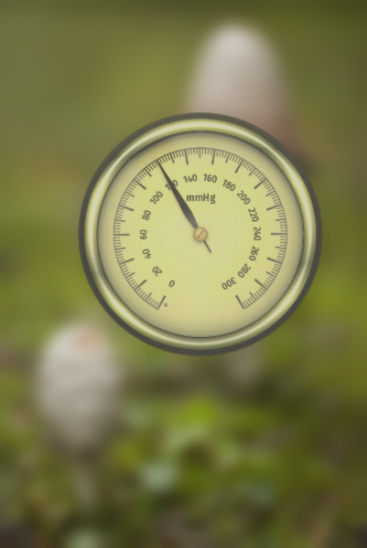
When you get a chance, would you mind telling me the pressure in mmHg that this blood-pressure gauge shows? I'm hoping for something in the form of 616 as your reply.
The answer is 120
